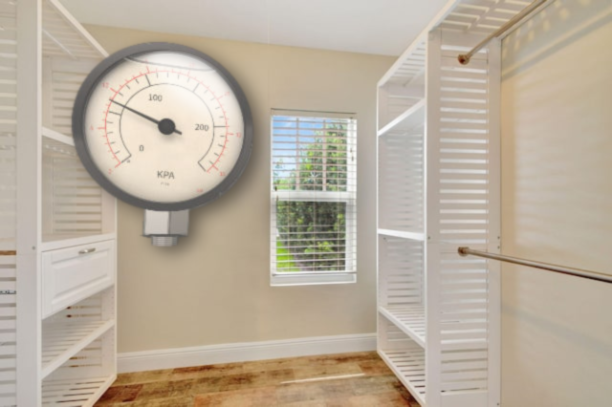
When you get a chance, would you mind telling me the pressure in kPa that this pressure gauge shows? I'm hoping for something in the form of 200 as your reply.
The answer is 60
